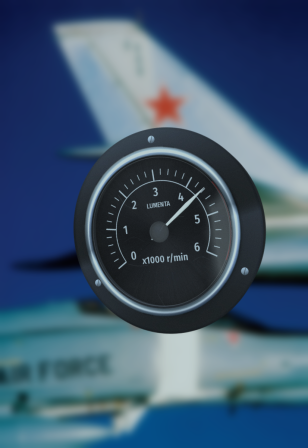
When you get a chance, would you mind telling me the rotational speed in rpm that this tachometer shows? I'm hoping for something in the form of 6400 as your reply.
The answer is 4400
